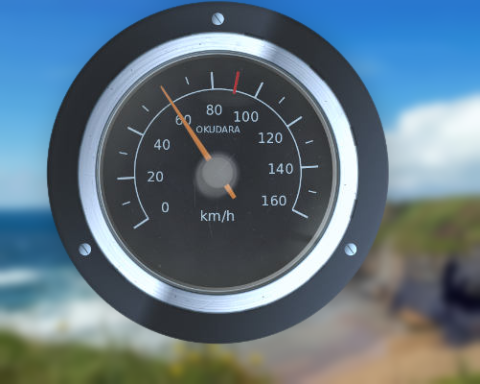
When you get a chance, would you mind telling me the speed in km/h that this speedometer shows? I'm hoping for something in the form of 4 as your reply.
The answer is 60
